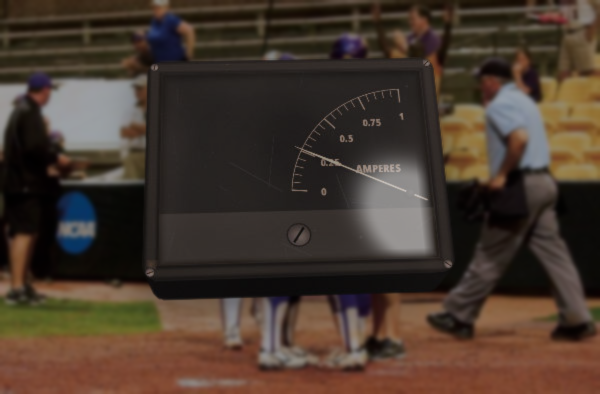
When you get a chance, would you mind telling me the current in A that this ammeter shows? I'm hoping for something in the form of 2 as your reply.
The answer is 0.25
